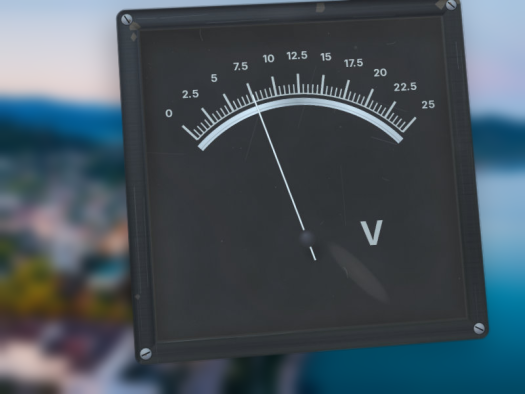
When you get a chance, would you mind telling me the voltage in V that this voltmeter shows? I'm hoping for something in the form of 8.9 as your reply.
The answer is 7.5
